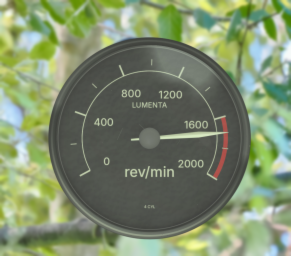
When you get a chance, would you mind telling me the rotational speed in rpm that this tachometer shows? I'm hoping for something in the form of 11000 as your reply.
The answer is 1700
